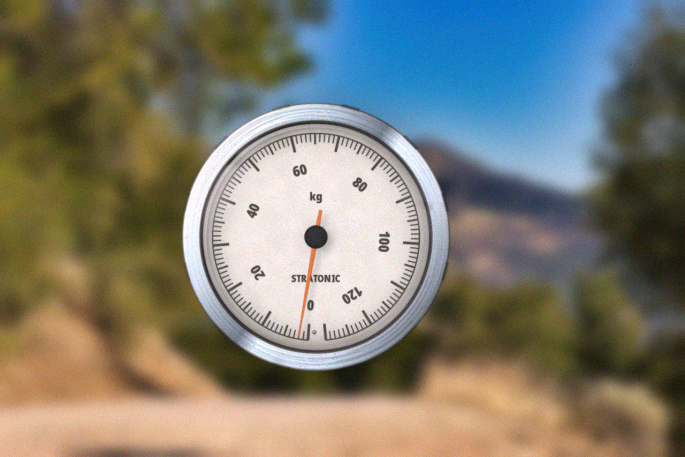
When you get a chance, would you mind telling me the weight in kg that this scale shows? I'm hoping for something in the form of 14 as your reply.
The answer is 2
